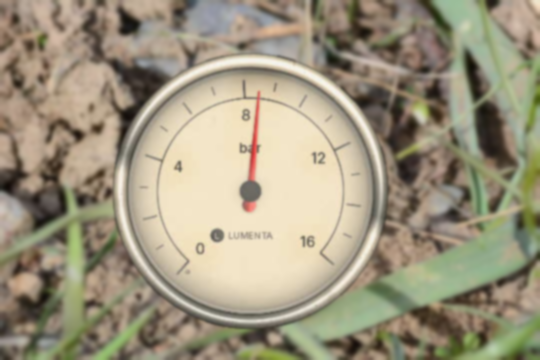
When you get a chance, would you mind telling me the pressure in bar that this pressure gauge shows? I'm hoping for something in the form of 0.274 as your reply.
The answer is 8.5
